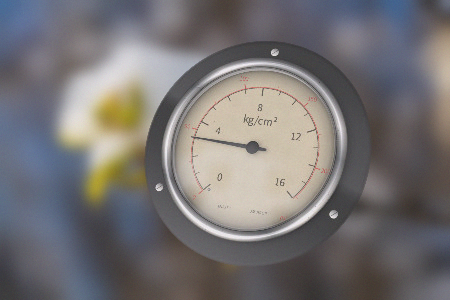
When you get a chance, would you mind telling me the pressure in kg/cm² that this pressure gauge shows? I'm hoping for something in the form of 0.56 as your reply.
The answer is 3
